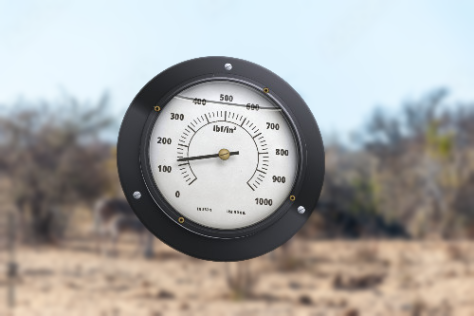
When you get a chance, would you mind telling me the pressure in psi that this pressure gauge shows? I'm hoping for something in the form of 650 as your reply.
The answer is 120
